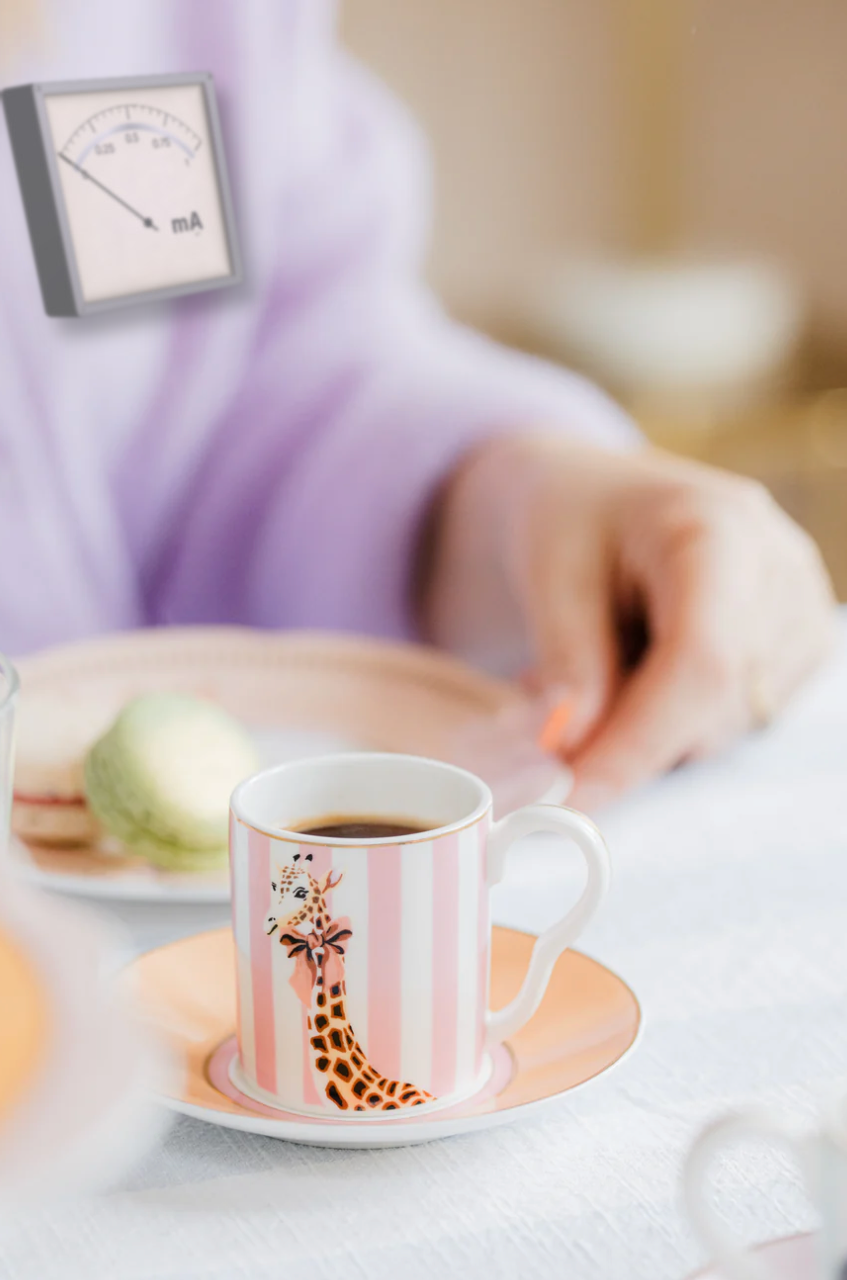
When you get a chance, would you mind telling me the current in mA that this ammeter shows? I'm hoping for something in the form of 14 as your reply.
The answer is 0
